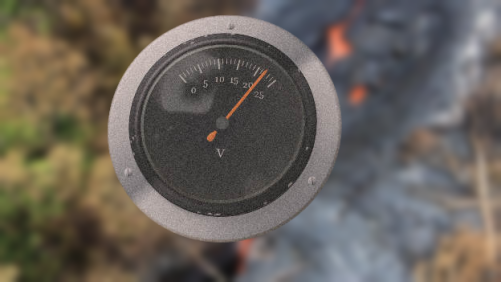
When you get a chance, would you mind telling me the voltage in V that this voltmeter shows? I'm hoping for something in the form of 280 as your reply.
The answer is 22
